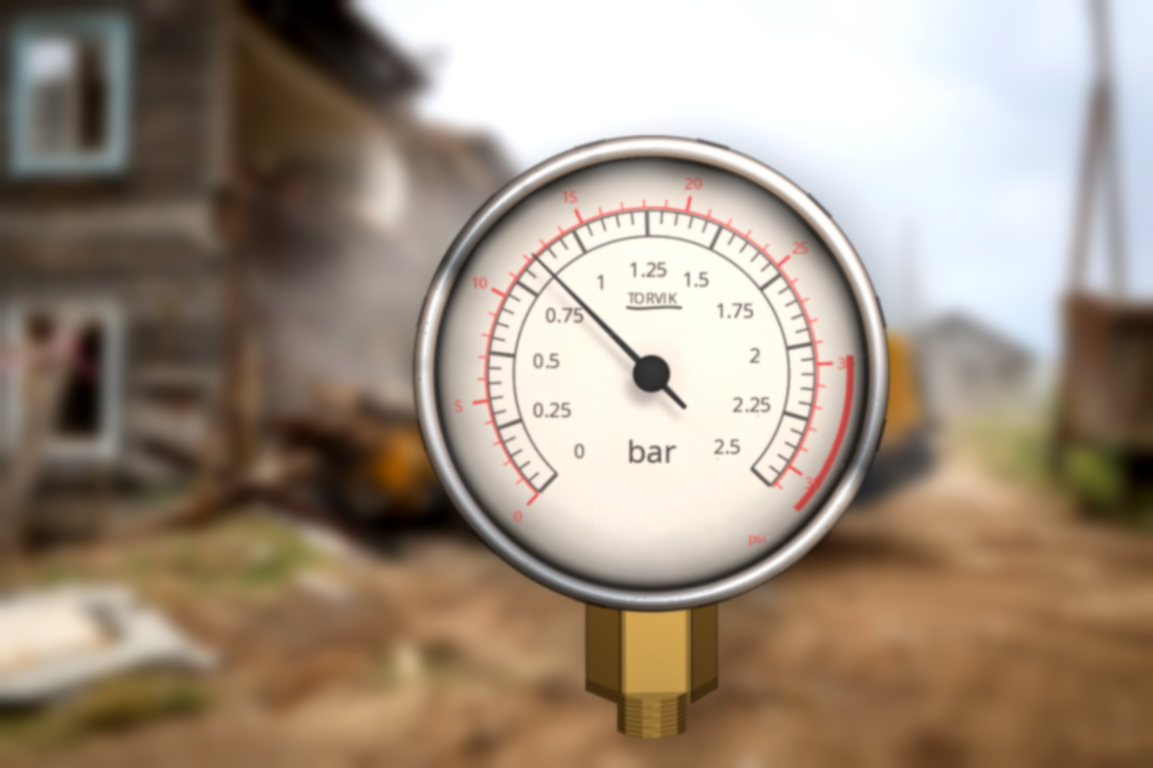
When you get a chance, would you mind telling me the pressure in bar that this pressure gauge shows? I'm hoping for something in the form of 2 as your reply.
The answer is 0.85
